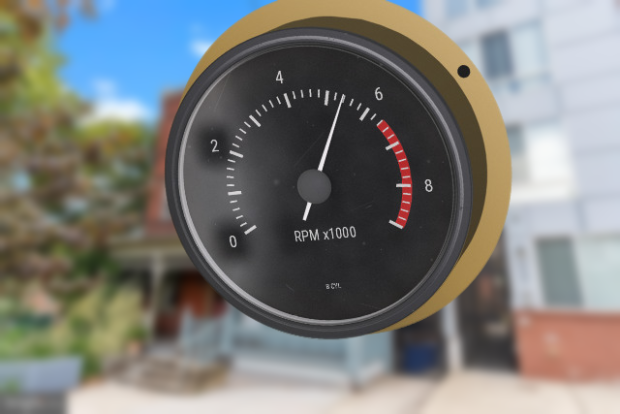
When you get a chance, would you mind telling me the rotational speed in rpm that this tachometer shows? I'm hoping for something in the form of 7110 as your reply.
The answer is 5400
